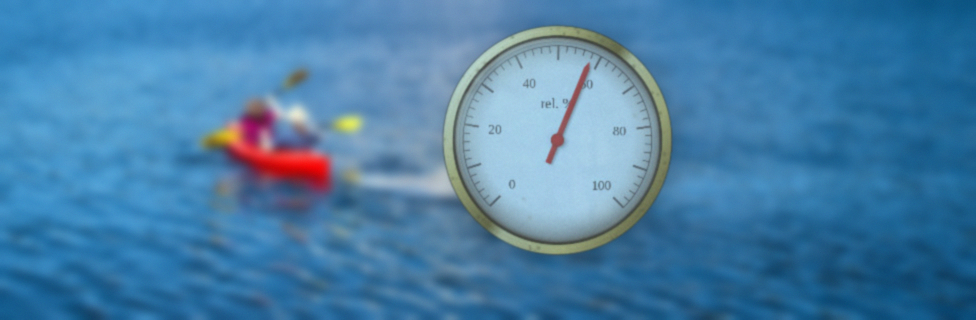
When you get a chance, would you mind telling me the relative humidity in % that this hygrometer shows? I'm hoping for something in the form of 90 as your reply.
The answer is 58
